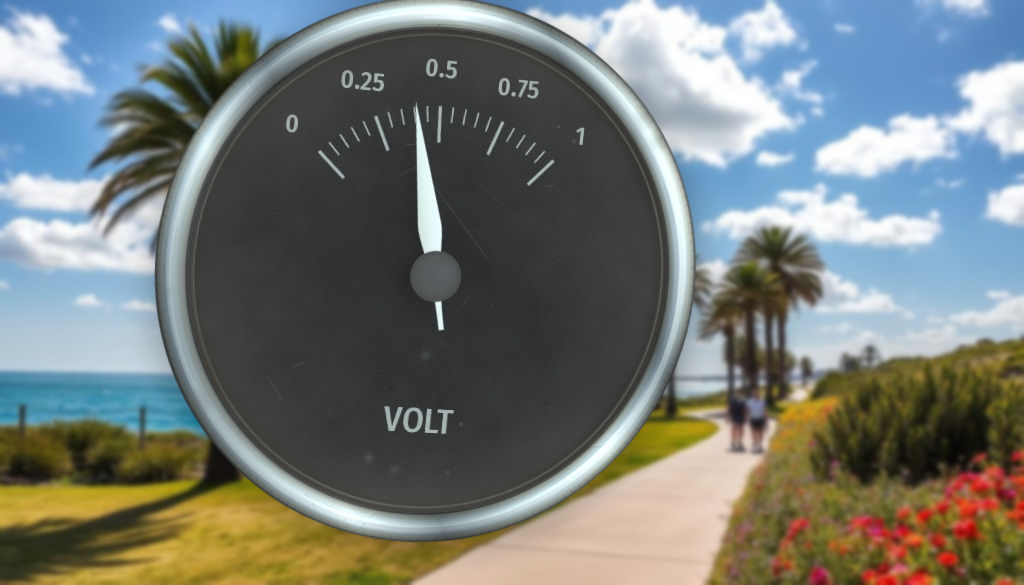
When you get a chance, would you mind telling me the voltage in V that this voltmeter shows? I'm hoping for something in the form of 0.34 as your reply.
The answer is 0.4
